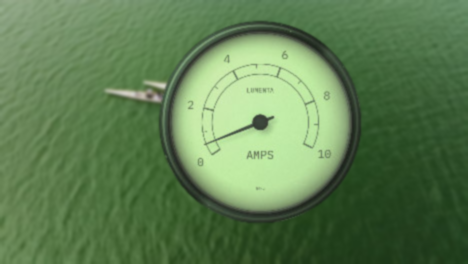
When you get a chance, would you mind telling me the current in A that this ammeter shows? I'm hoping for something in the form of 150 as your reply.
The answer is 0.5
